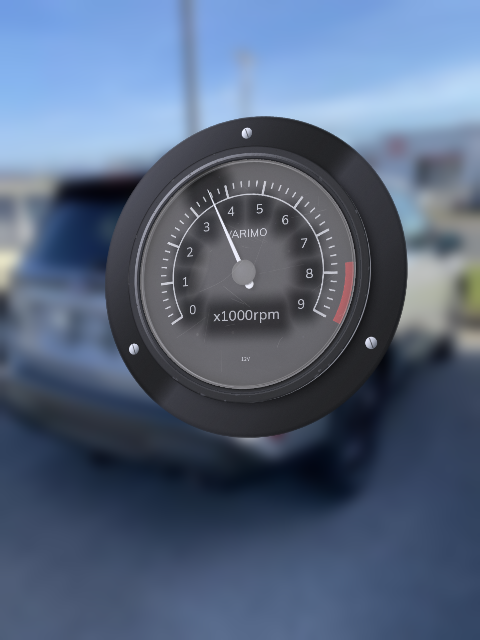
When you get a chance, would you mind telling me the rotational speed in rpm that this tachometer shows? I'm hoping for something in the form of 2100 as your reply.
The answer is 3600
